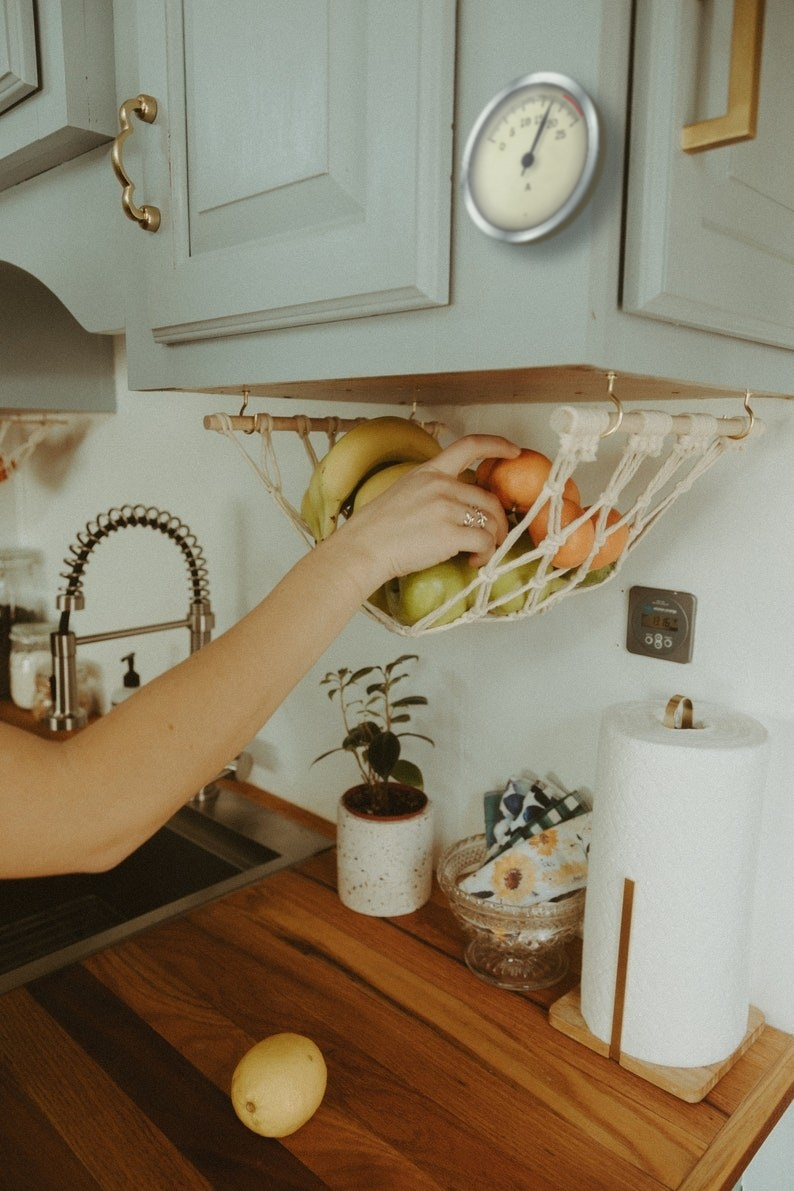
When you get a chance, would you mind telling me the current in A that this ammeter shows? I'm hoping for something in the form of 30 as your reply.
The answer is 17.5
